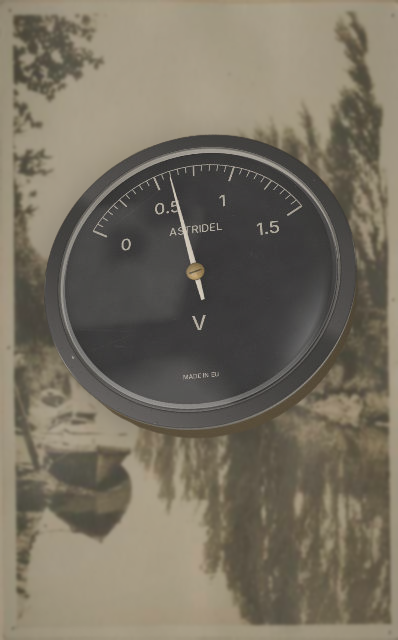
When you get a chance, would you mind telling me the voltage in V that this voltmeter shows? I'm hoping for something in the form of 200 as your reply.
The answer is 0.6
